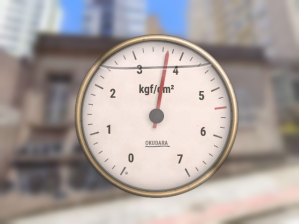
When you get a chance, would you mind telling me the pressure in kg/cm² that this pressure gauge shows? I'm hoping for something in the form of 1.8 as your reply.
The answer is 3.7
